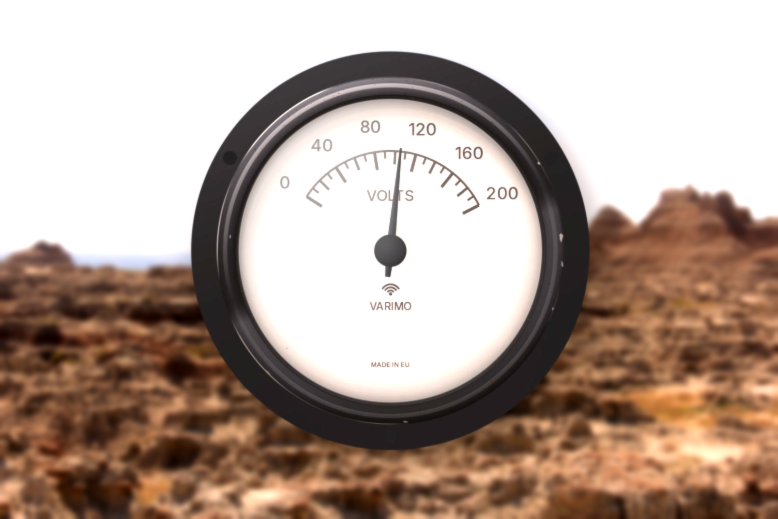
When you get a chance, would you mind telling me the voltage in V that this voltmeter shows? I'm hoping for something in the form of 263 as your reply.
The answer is 105
